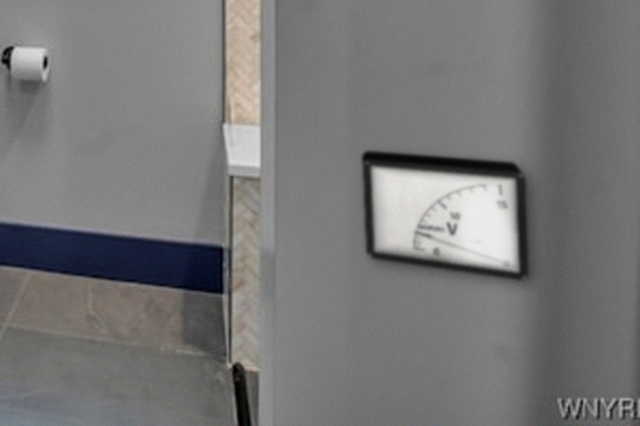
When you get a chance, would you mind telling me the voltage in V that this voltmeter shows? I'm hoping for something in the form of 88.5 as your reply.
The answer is 5
